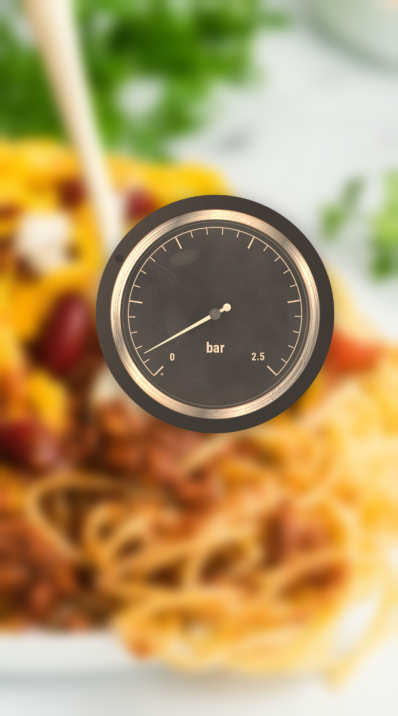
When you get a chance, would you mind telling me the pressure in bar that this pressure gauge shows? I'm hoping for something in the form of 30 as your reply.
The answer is 0.15
